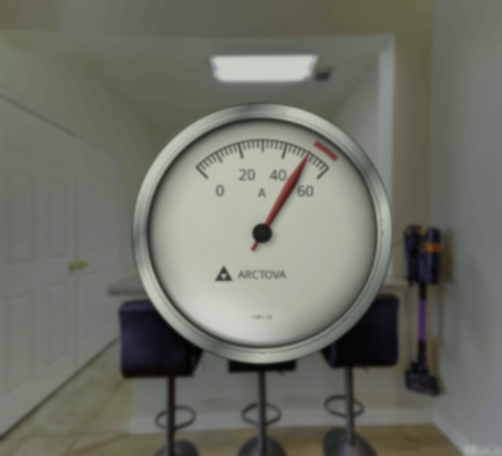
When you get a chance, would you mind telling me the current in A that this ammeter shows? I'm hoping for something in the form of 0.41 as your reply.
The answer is 50
